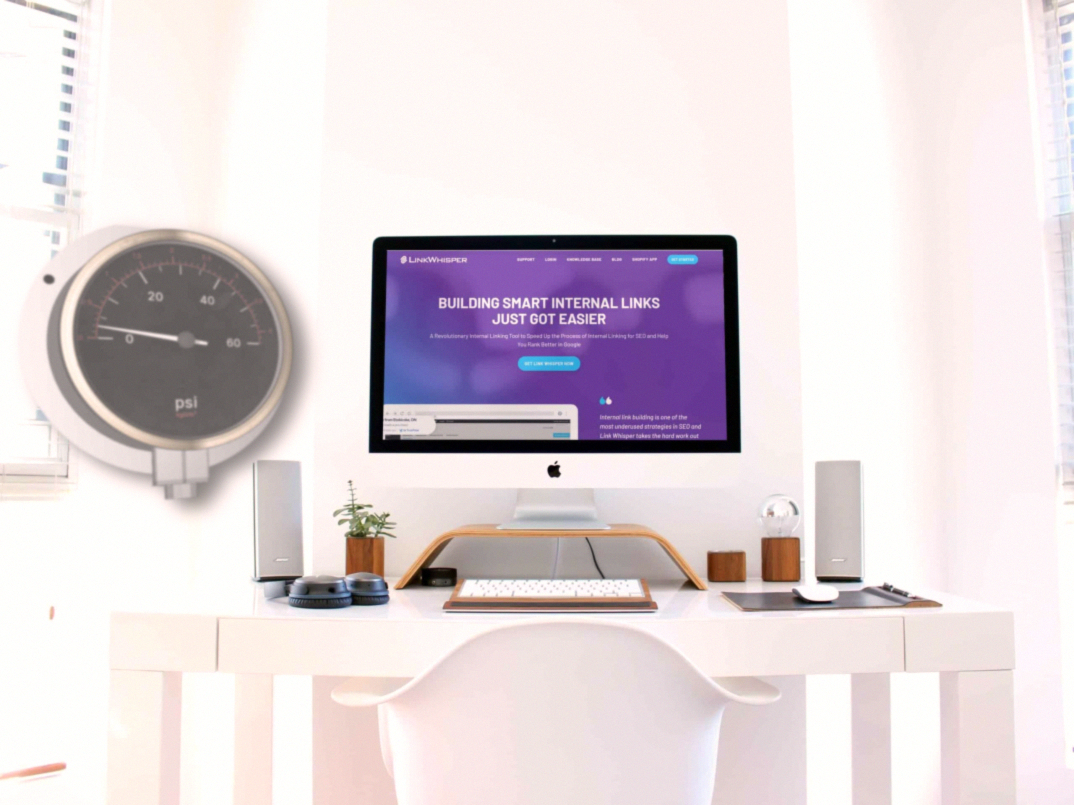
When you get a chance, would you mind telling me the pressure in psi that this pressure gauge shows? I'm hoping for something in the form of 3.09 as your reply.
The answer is 2.5
